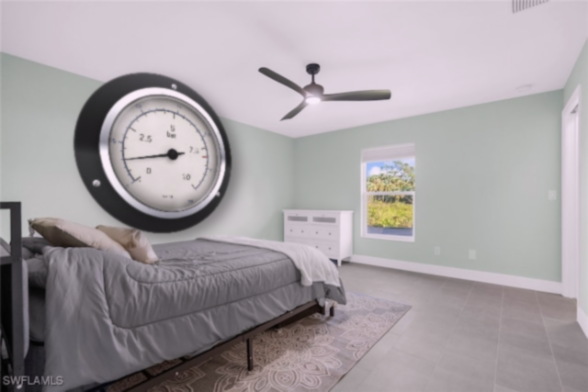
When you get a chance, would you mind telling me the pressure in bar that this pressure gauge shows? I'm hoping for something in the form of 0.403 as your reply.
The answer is 1
